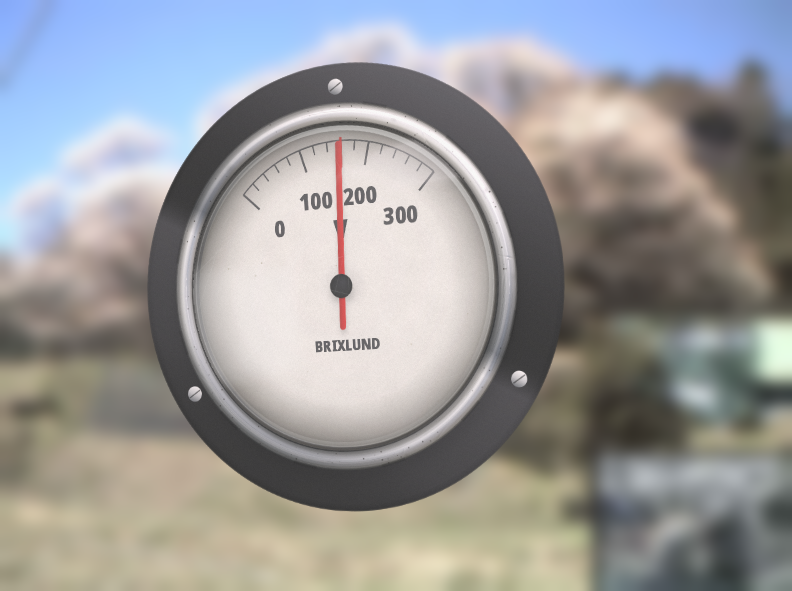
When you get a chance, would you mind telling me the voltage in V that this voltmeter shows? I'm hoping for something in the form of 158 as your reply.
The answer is 160
